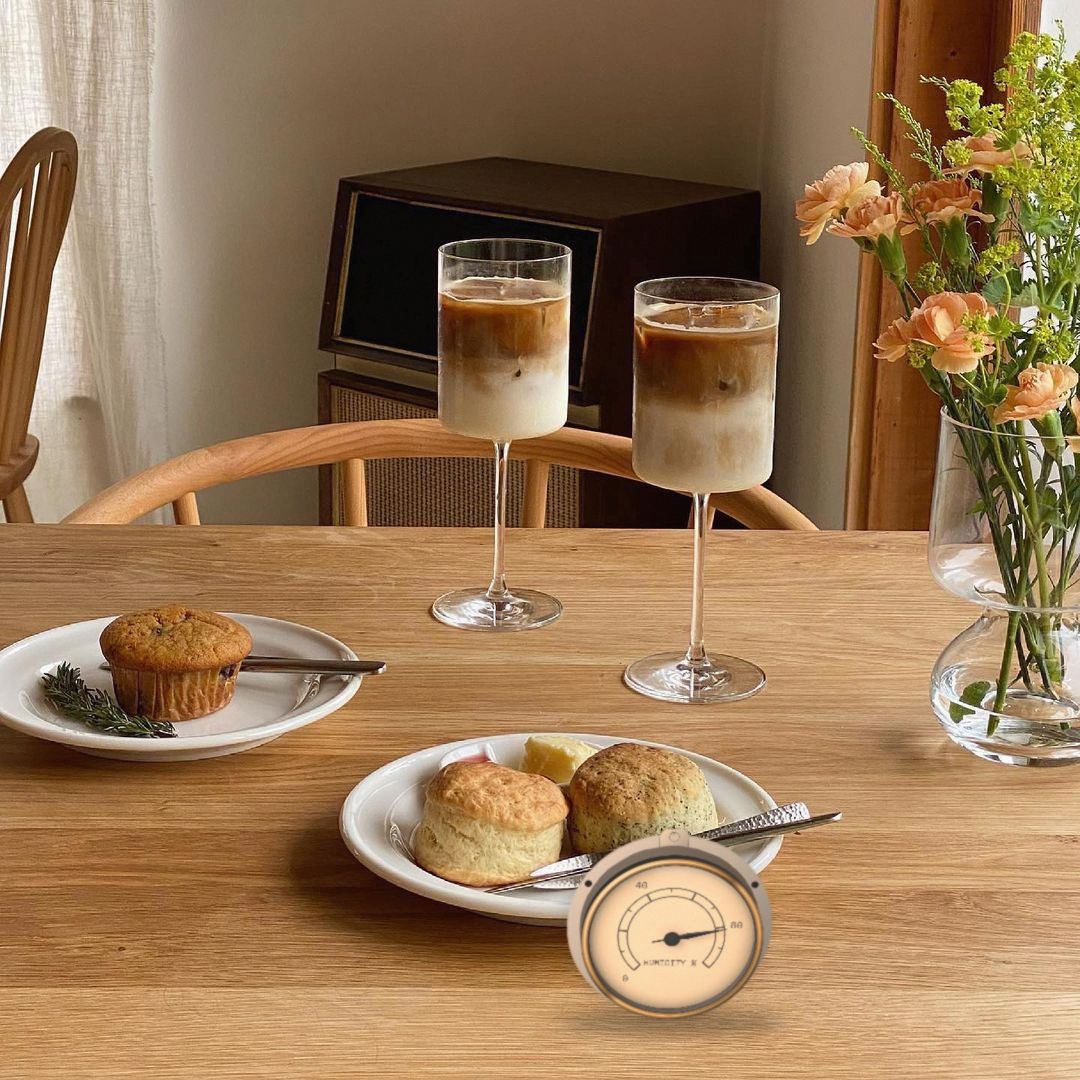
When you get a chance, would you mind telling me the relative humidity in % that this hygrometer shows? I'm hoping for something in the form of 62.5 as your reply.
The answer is 80
